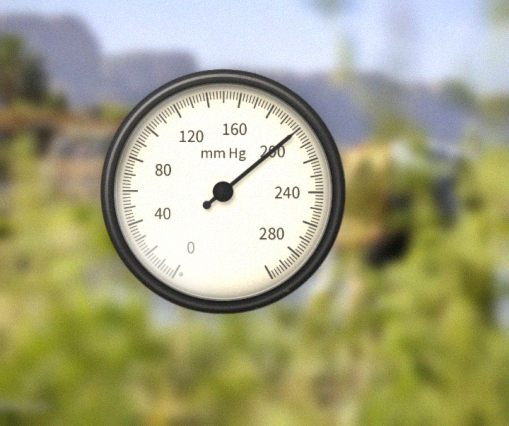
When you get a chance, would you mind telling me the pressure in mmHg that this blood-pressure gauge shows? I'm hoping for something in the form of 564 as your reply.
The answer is 200
